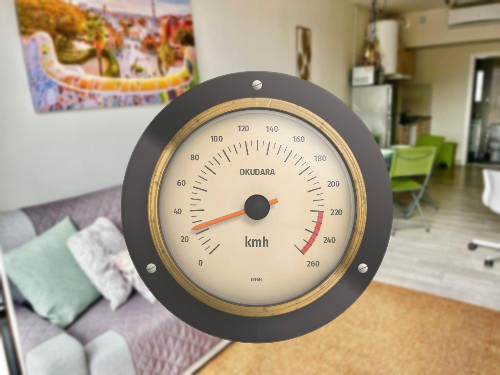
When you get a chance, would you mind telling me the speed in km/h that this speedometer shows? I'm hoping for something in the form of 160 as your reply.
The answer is 25
